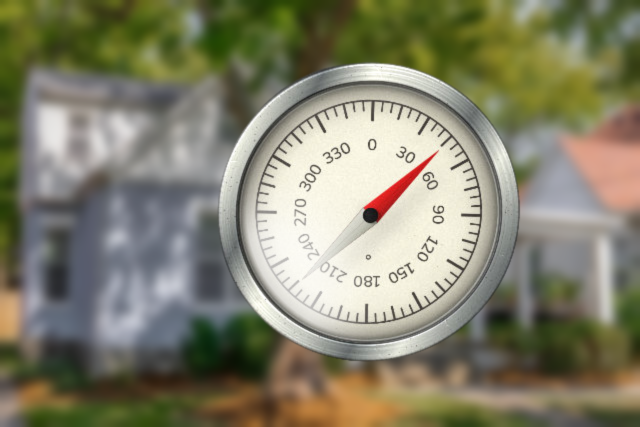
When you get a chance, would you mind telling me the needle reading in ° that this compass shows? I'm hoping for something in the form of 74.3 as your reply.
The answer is 45
